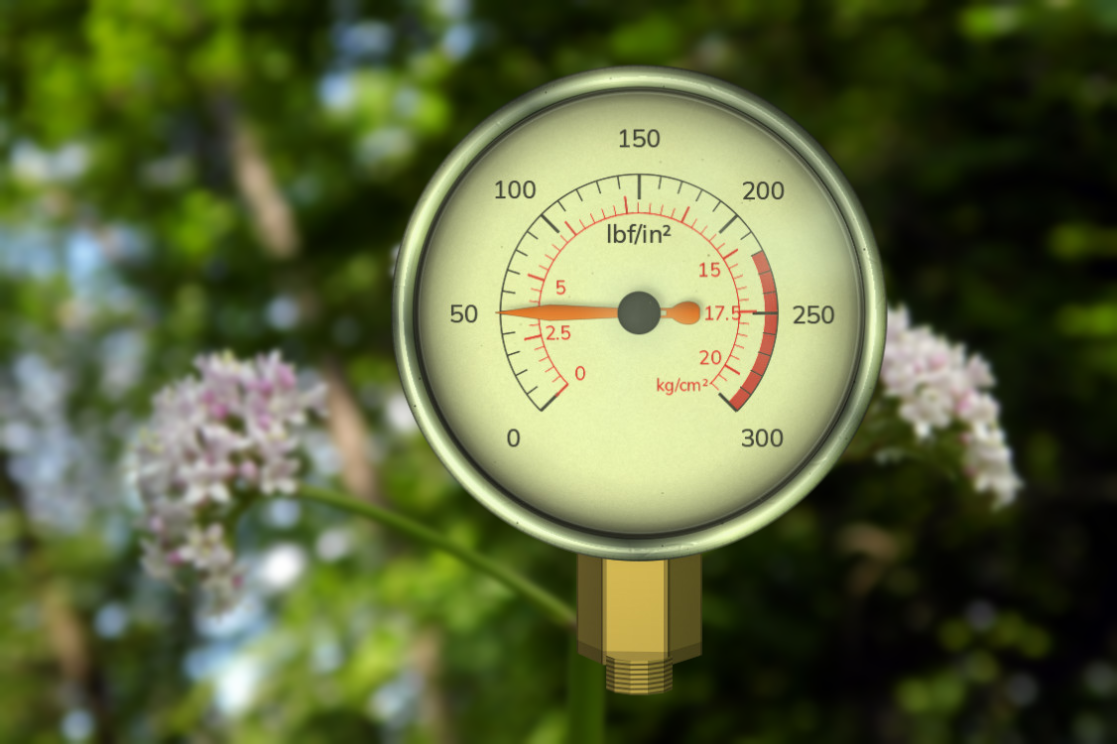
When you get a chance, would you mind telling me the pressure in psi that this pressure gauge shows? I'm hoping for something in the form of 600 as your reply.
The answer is 50
